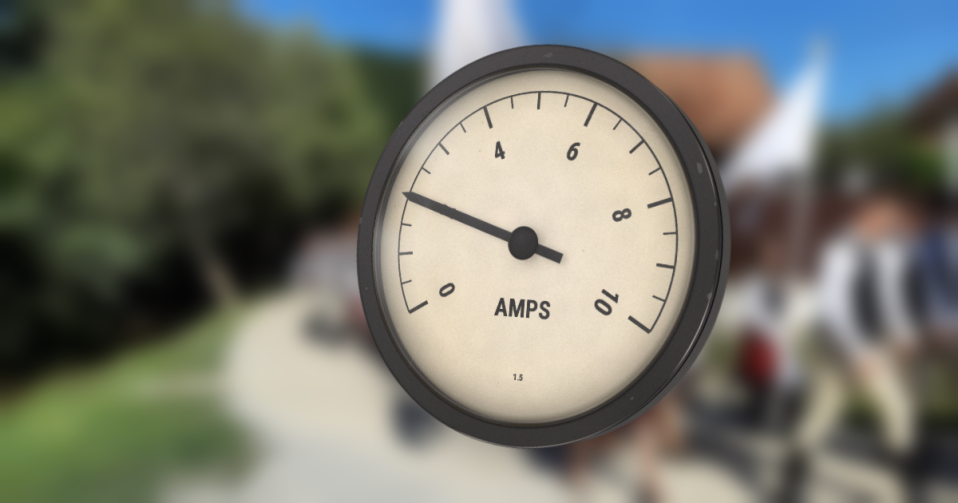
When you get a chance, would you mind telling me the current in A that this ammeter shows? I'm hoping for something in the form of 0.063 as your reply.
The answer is 2
